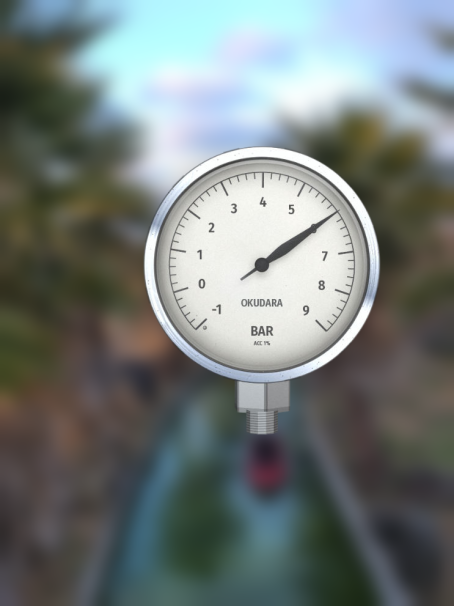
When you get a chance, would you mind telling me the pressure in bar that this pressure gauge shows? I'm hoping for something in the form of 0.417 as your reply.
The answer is 6
